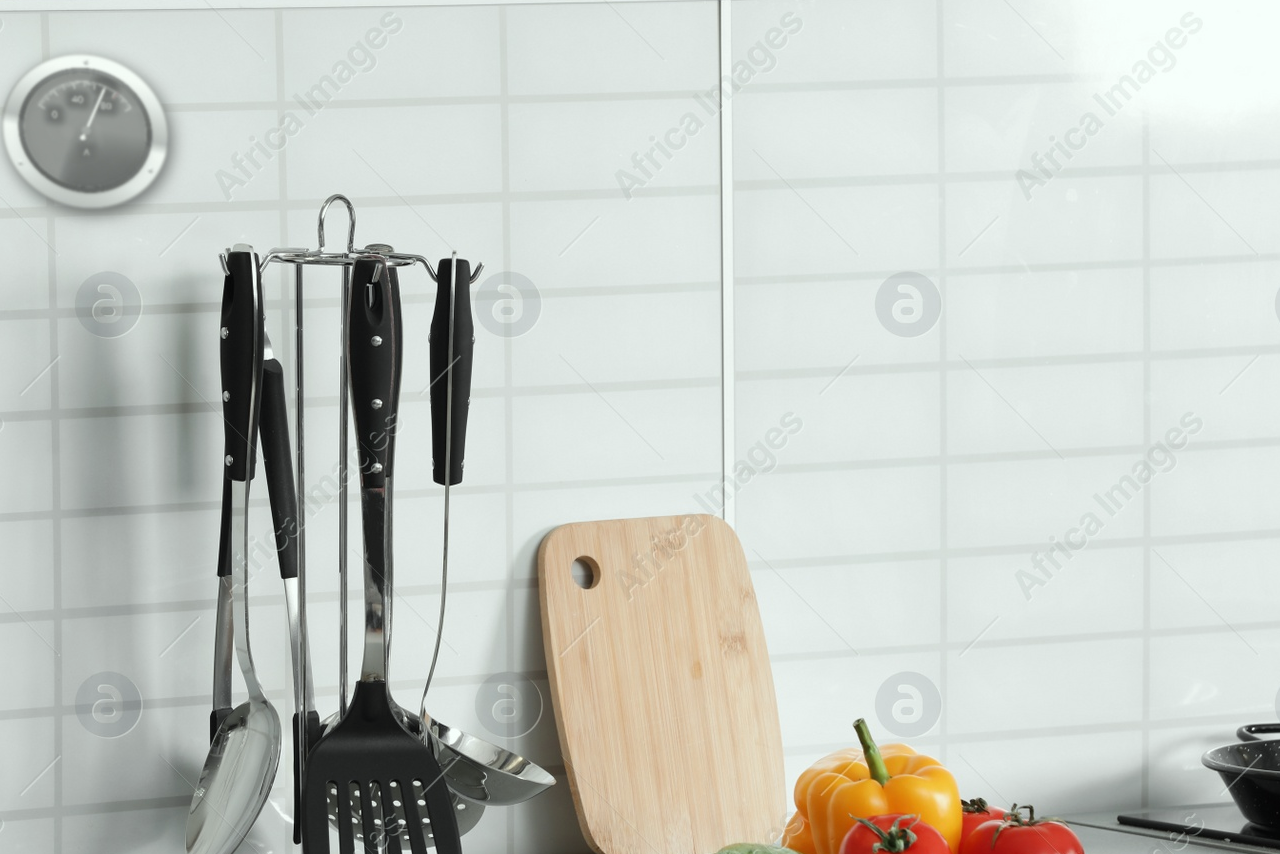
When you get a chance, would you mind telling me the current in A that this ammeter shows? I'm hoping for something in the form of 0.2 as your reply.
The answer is 70
